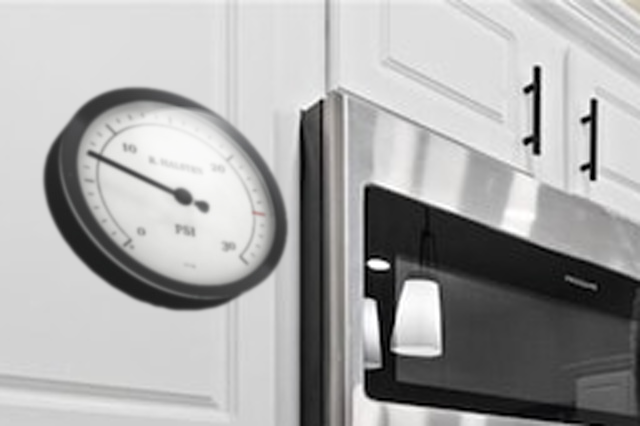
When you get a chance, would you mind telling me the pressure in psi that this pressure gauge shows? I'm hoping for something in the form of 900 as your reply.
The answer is 7
